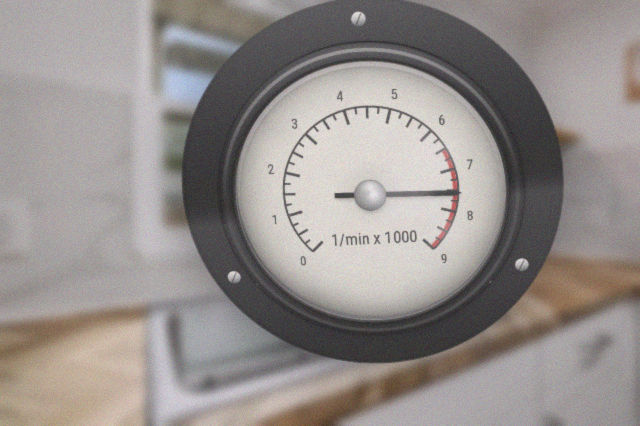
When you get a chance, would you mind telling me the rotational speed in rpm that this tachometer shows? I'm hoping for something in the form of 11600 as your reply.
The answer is 7500
